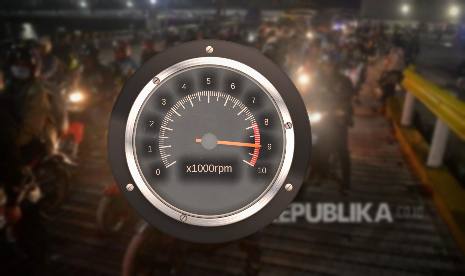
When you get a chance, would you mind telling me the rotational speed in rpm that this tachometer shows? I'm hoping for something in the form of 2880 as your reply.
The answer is 9000
